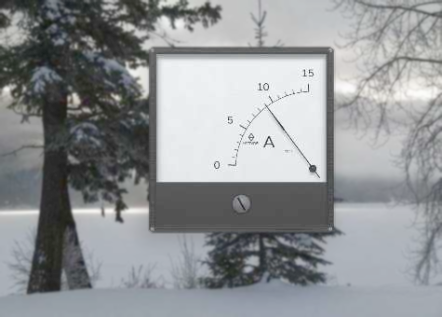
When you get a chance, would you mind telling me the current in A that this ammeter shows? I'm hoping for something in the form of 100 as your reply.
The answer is 9
